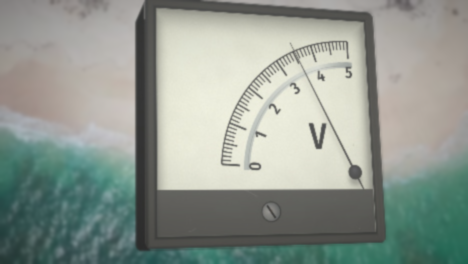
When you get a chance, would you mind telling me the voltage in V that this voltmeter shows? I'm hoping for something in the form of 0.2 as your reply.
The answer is 3.5
